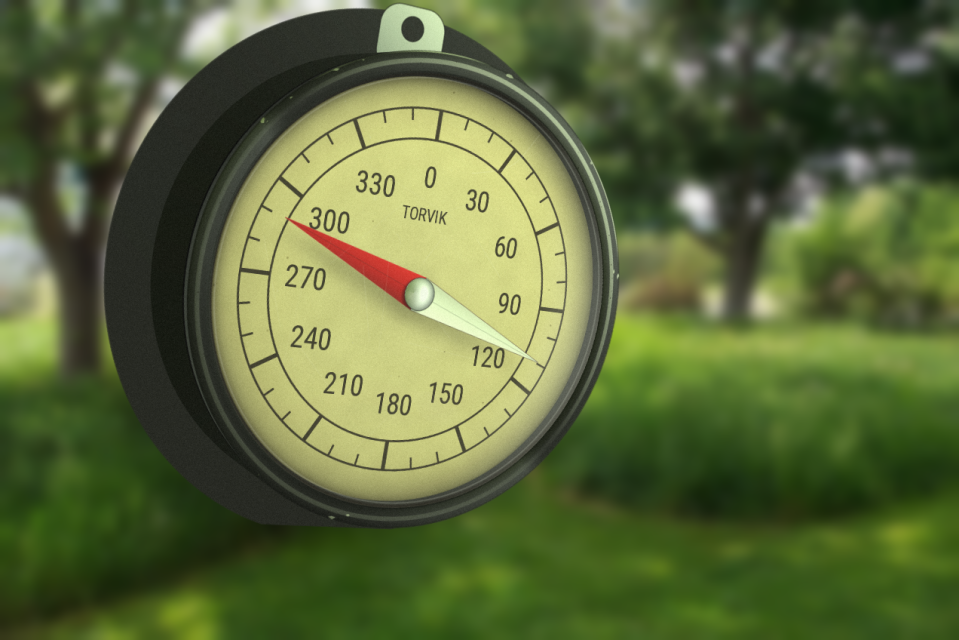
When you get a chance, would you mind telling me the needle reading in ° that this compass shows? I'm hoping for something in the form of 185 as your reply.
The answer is 290
